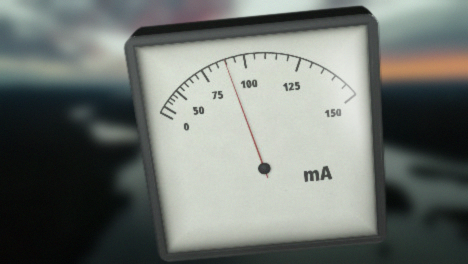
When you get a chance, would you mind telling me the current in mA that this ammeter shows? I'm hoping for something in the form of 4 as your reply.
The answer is 90
